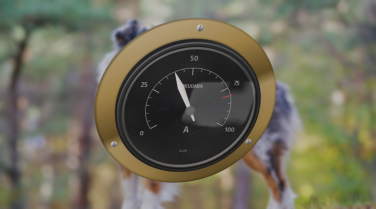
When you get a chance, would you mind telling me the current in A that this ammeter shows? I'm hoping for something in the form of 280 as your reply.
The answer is 40
